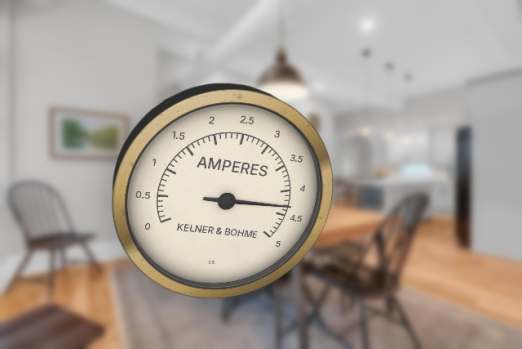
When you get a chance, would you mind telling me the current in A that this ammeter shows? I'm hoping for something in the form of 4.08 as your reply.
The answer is 4.3
